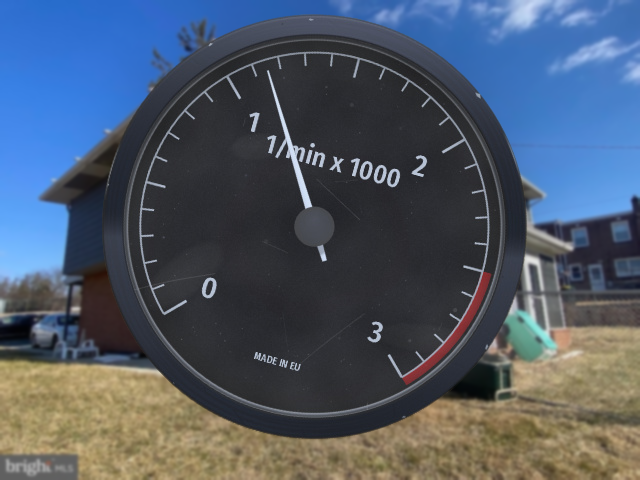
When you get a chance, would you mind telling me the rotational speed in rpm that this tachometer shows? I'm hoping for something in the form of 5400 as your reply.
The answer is 1150
